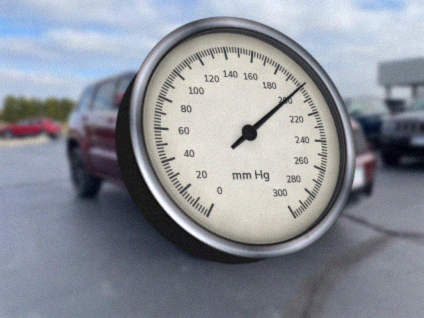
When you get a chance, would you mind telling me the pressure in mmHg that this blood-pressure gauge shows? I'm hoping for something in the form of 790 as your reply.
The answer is 200
